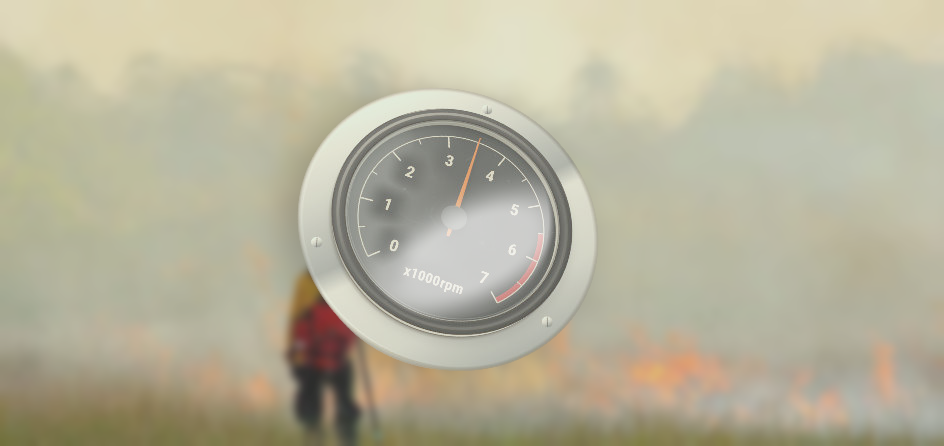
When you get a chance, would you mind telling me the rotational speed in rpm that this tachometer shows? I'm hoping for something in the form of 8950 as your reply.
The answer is 3500
